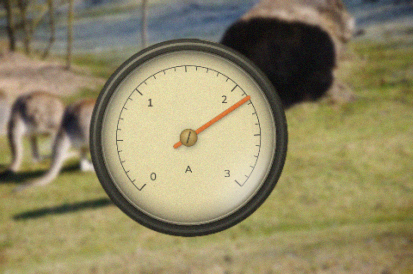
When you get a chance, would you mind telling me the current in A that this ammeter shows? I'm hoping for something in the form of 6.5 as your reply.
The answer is 2.15
